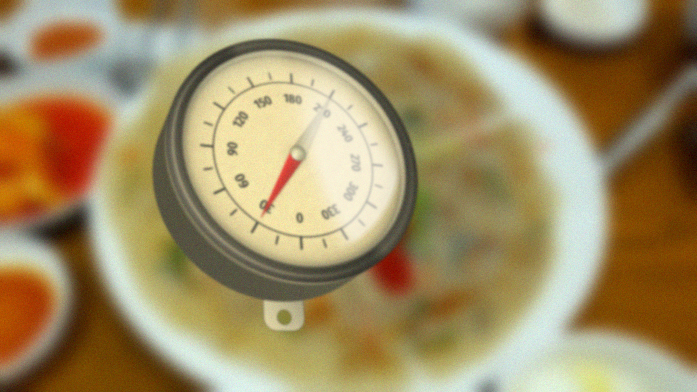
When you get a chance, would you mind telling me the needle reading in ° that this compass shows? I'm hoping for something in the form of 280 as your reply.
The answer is 30
